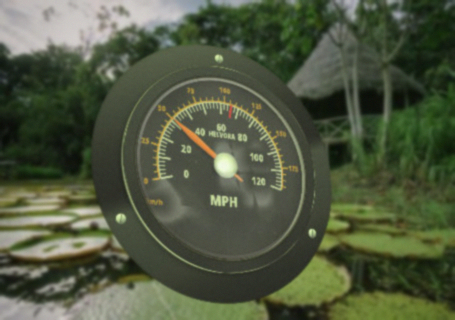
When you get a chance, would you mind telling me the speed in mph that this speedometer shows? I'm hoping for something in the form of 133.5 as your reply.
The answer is 30
